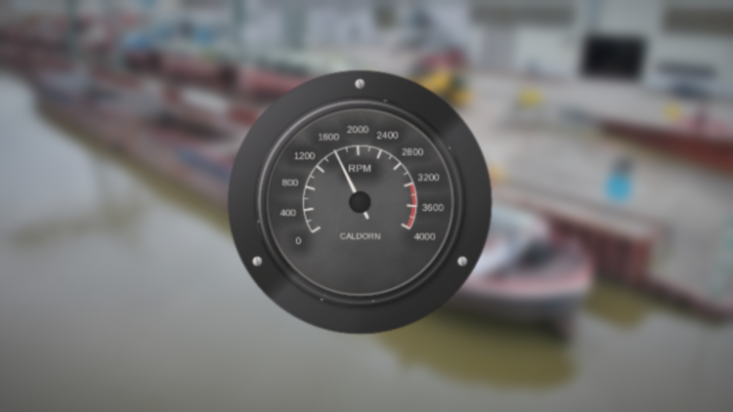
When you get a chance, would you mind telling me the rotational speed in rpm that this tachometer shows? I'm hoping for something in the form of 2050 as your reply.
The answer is 1600
